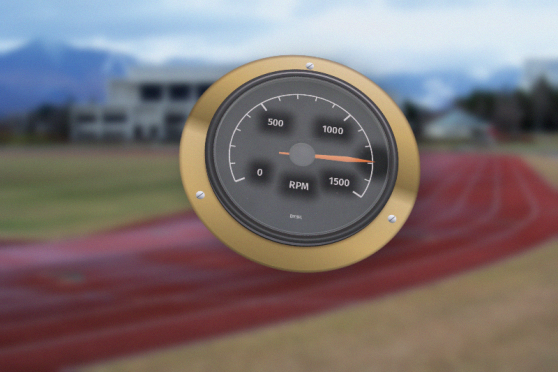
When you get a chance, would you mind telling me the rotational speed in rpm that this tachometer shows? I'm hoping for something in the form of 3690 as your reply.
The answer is 1300
